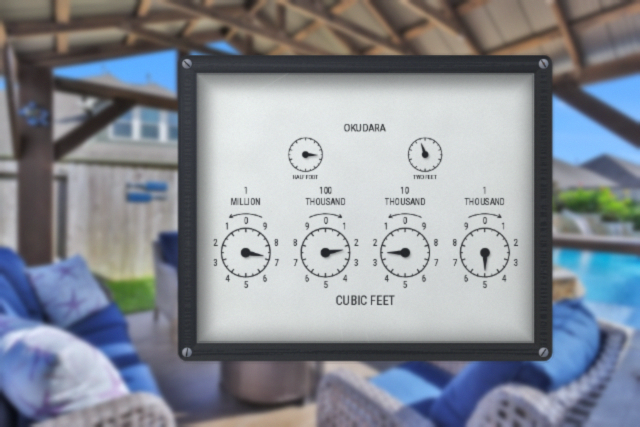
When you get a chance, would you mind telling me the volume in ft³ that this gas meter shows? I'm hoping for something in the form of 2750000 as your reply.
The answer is 722500
